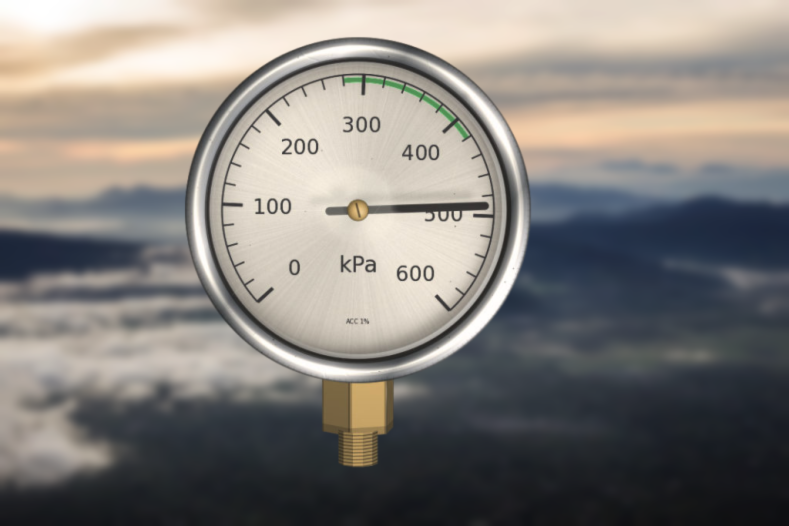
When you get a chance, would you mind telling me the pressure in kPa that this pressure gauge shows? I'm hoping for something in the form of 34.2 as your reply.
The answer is 490
